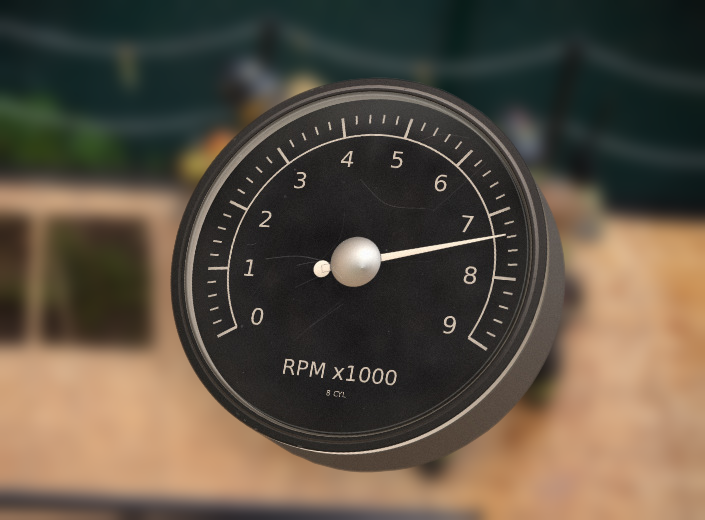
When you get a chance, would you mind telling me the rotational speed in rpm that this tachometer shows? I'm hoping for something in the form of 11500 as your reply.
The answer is 7400
